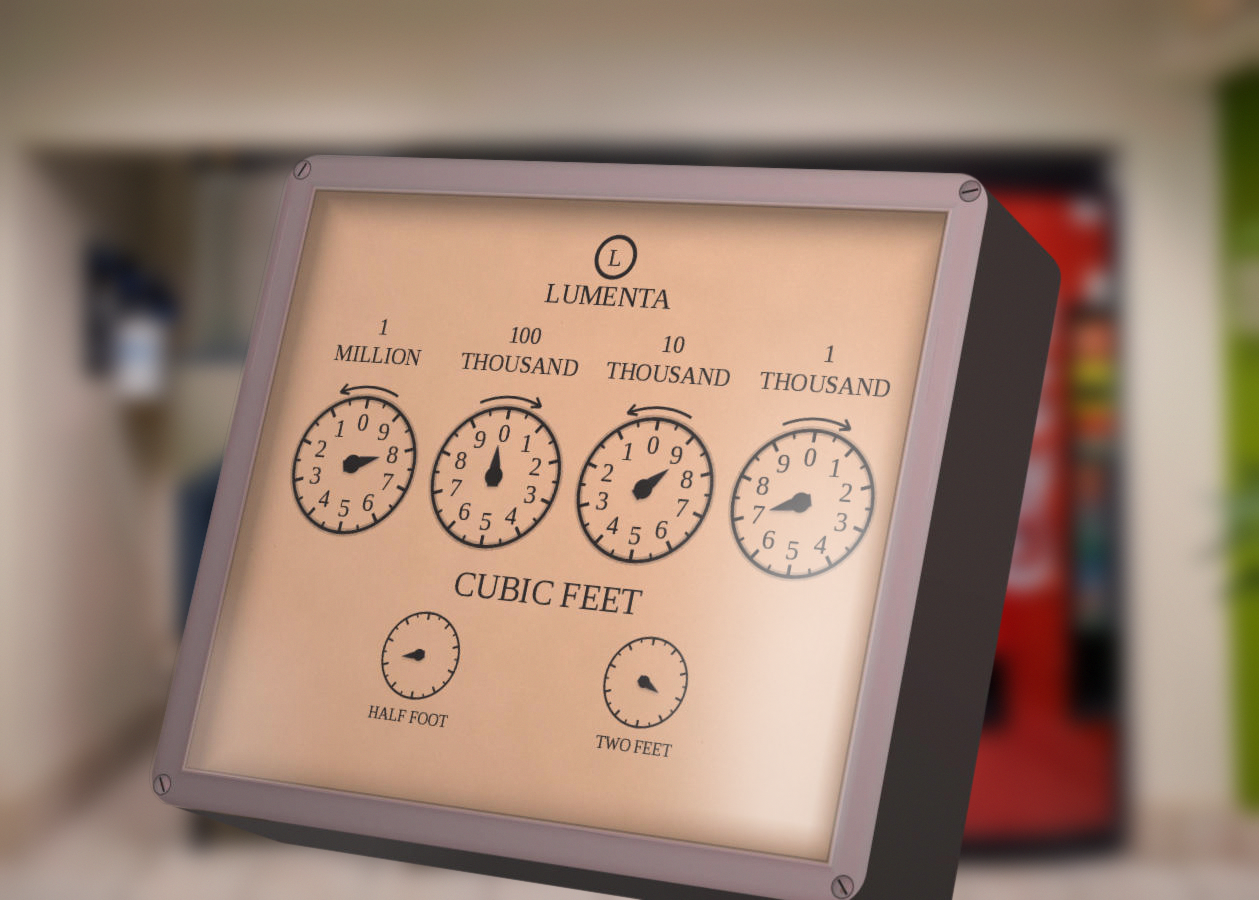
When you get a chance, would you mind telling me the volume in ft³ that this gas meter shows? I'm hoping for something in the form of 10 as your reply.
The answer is 798700
